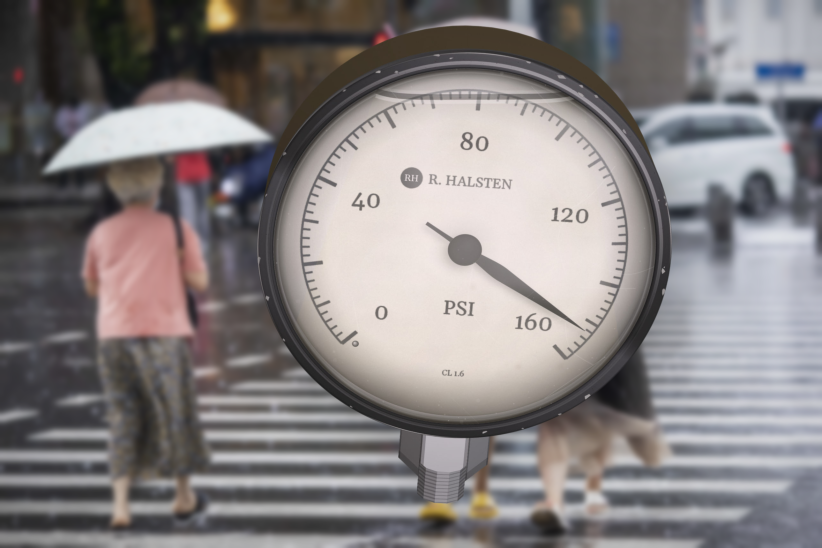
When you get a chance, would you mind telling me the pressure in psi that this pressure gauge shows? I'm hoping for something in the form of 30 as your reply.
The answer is 152
